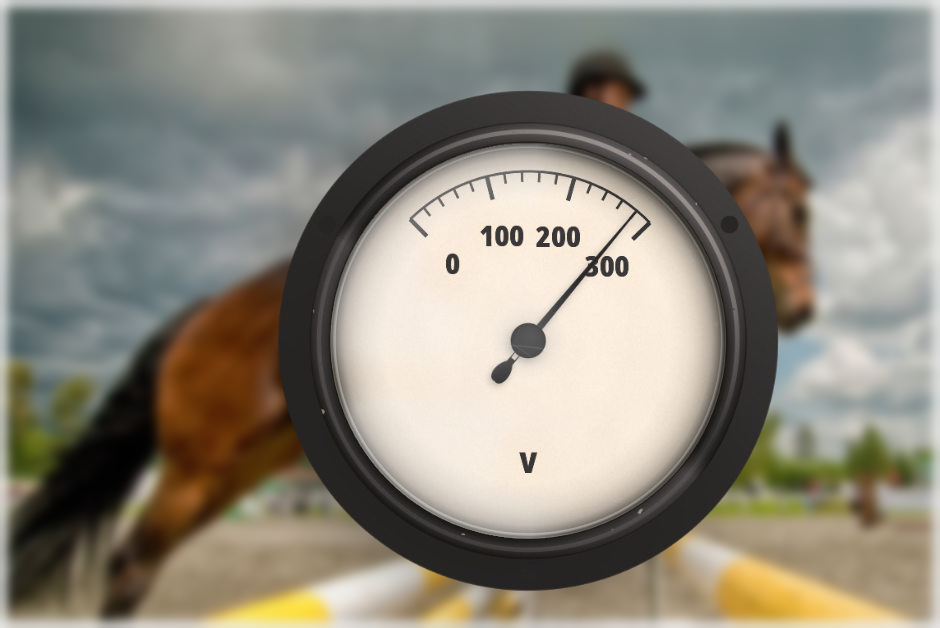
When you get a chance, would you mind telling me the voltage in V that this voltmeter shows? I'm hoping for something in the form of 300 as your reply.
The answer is 280
